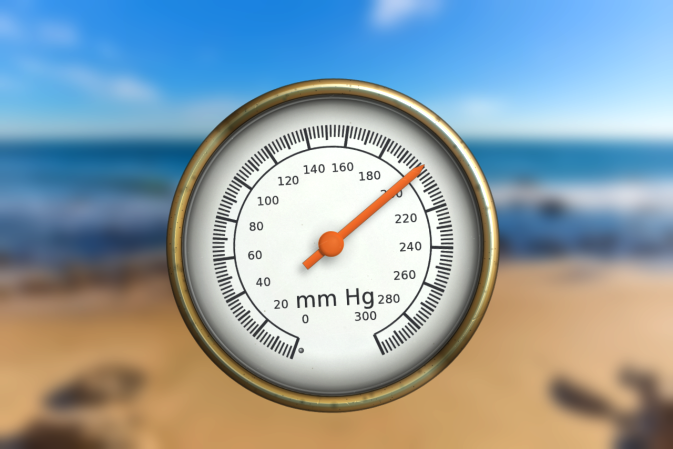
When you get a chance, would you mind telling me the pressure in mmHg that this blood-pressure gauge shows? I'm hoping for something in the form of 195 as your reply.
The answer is 200
